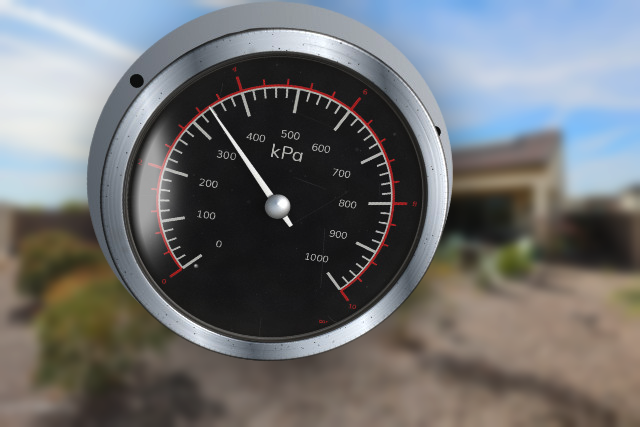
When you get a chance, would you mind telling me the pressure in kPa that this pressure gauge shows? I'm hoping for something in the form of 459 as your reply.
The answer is 340
